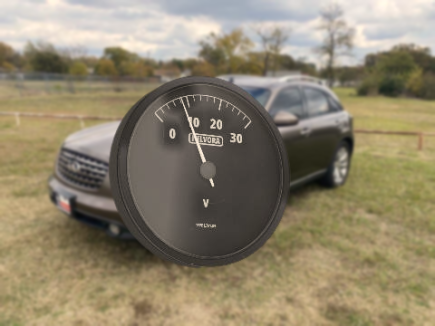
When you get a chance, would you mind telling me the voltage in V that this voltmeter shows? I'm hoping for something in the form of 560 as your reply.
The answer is 8
